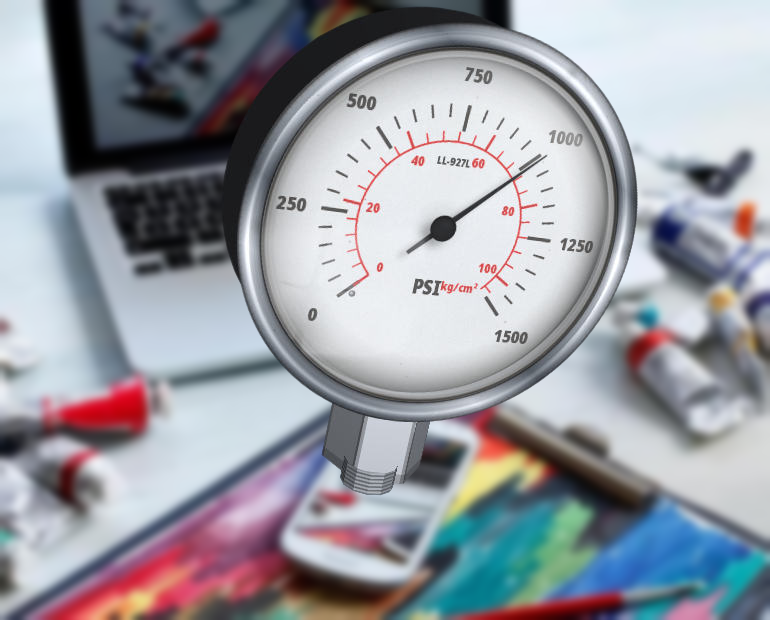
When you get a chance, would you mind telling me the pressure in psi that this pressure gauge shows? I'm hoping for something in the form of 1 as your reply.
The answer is 1000
